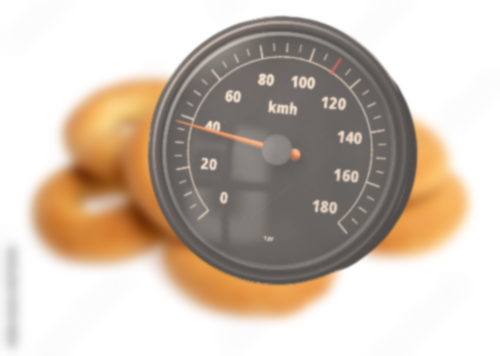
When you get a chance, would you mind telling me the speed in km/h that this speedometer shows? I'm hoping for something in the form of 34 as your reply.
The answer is 37.5
